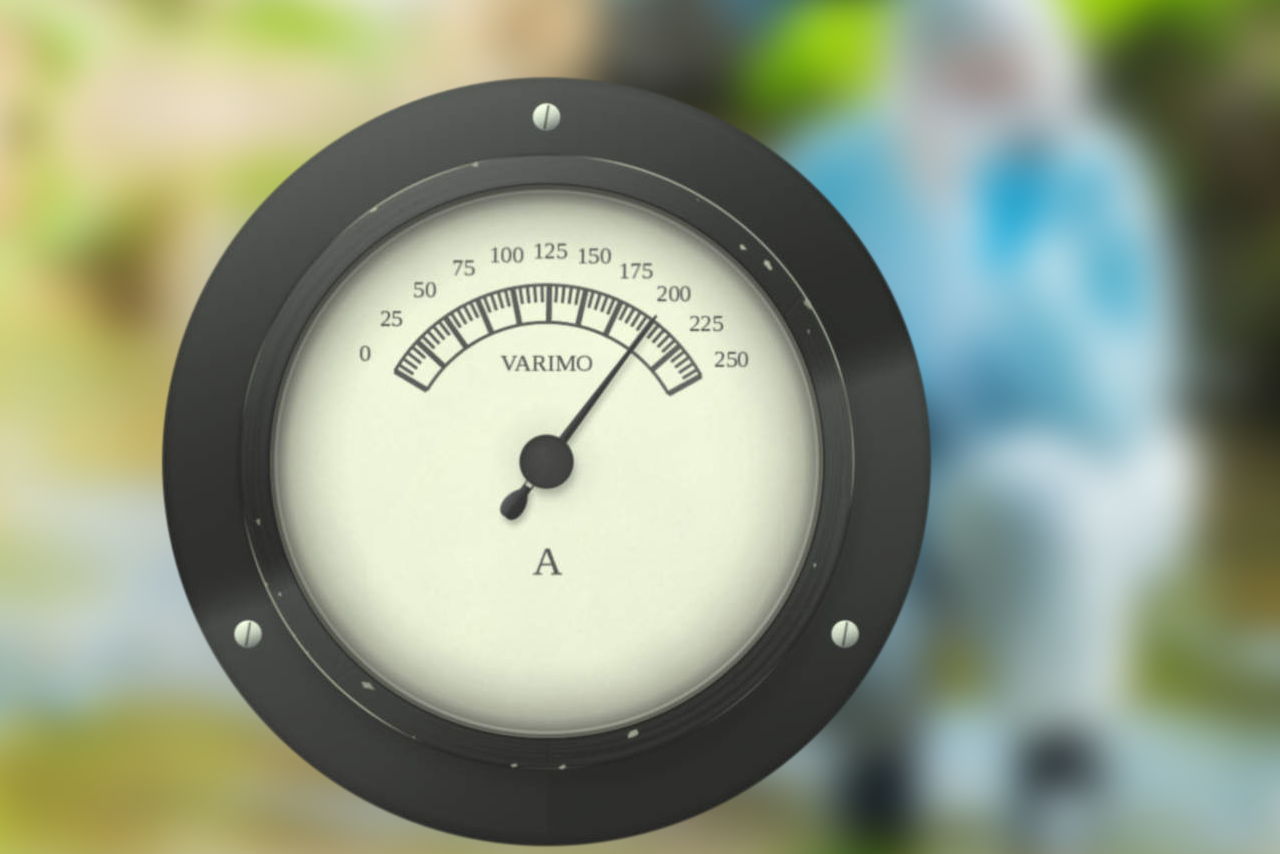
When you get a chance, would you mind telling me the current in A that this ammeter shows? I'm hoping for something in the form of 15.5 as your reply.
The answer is 200
